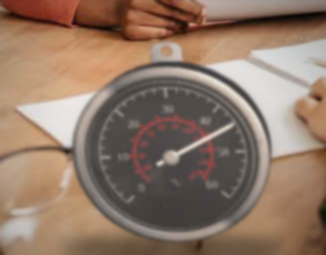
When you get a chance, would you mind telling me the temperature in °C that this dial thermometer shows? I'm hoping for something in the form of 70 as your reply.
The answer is 44
